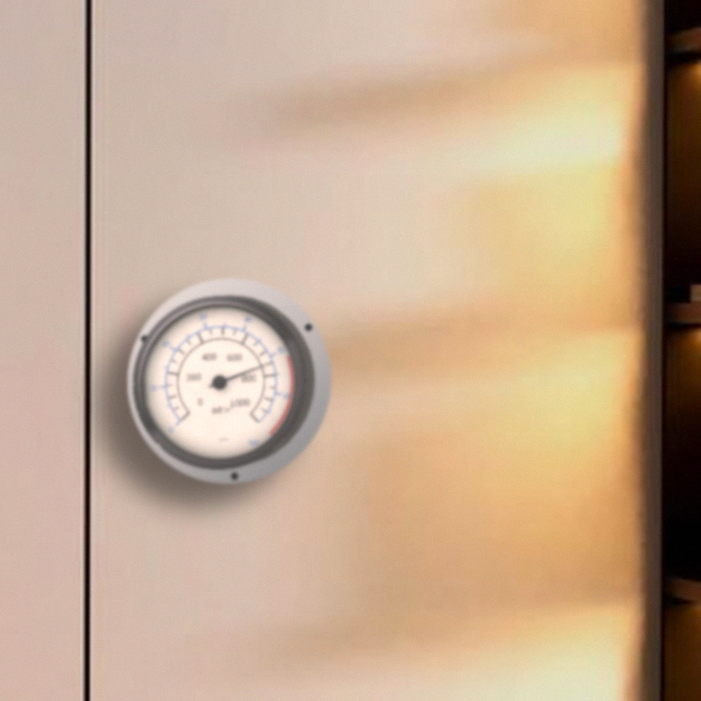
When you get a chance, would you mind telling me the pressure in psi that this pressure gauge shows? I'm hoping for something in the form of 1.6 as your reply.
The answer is 750
